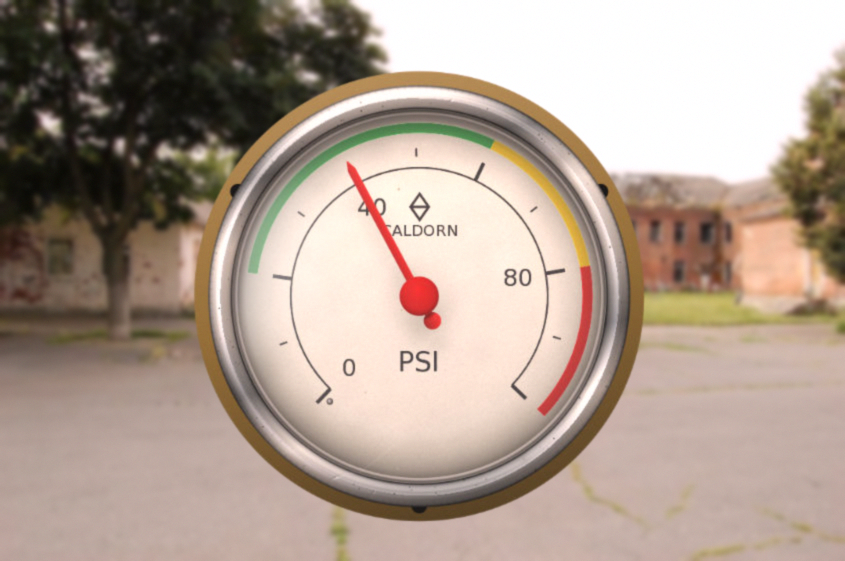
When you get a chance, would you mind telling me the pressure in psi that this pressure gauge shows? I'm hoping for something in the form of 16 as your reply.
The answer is 40
